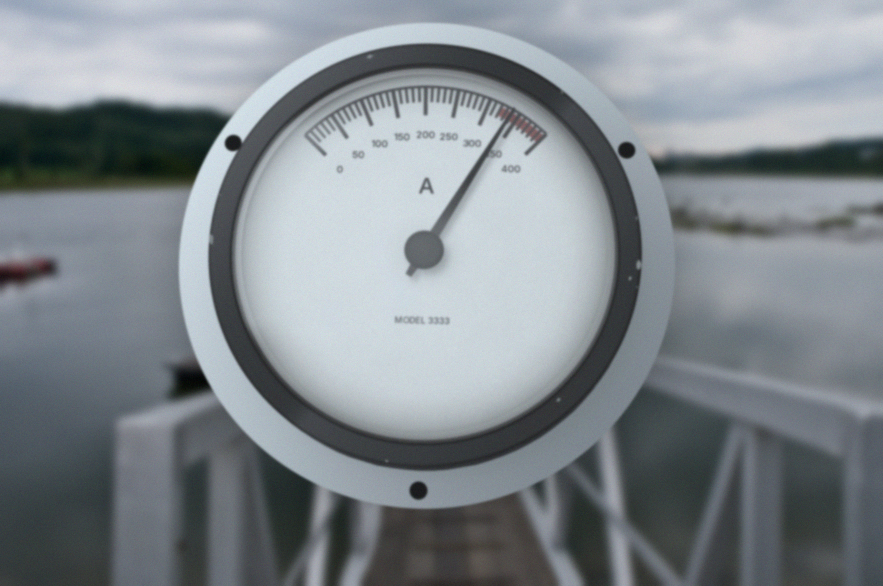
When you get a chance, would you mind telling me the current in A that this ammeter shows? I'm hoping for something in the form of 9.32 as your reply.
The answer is 340
